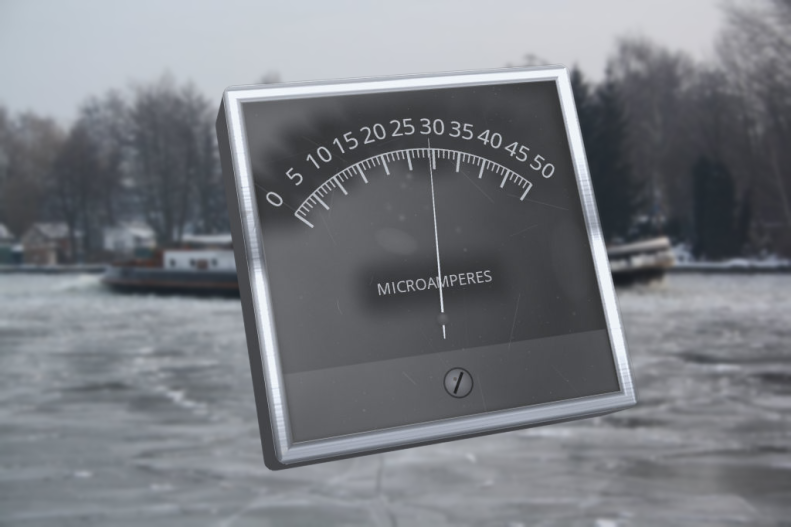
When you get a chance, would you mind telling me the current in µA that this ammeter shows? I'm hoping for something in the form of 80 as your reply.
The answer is 29
